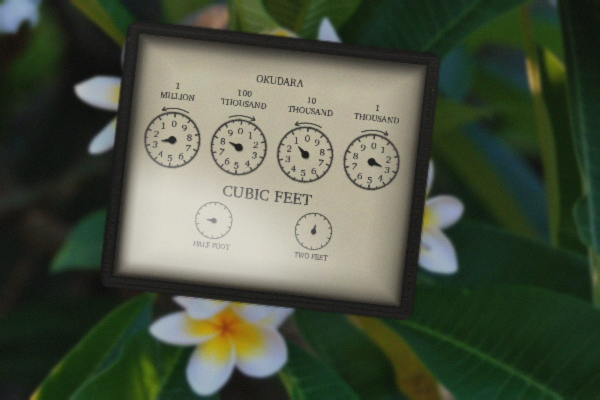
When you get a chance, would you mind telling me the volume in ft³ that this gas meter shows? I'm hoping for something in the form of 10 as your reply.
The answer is 281300
